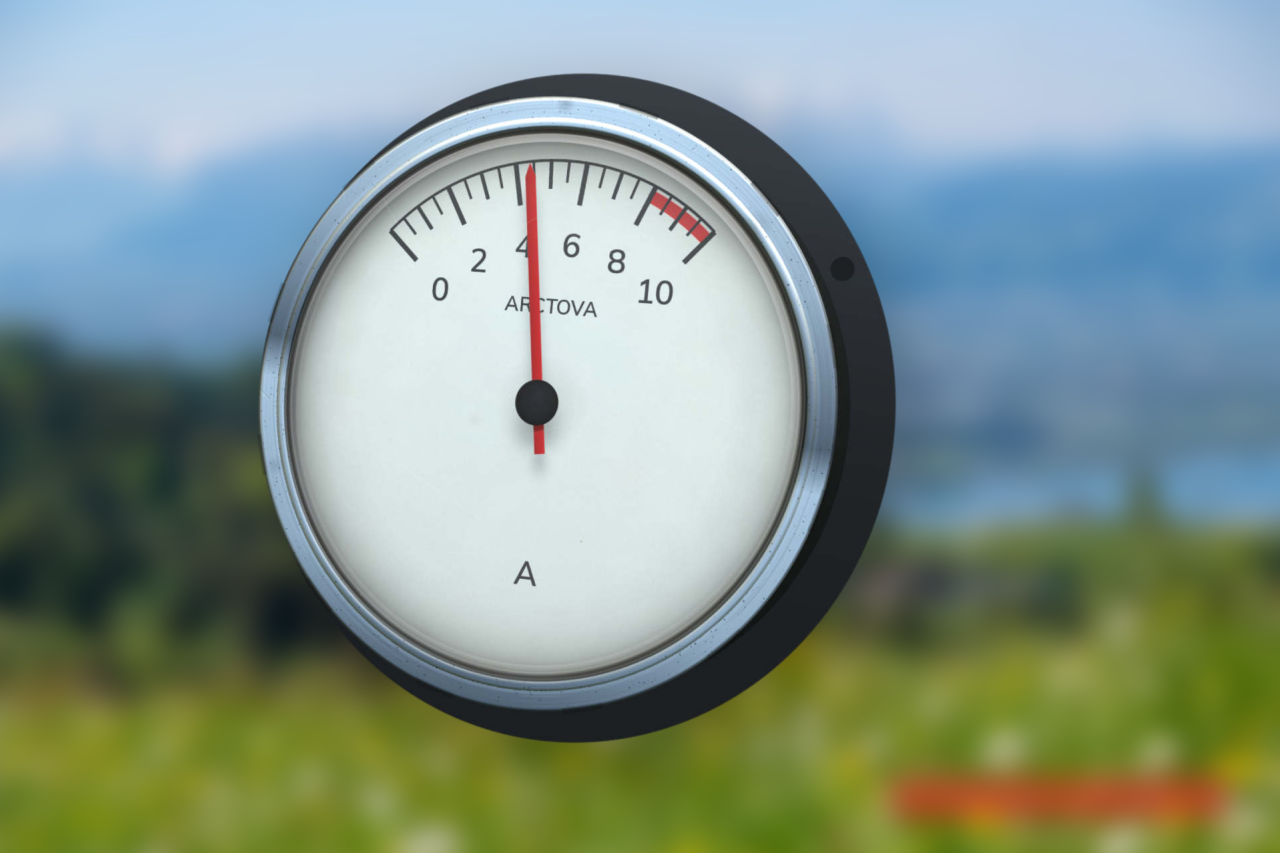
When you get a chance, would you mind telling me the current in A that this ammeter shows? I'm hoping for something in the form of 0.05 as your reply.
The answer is 4.5
